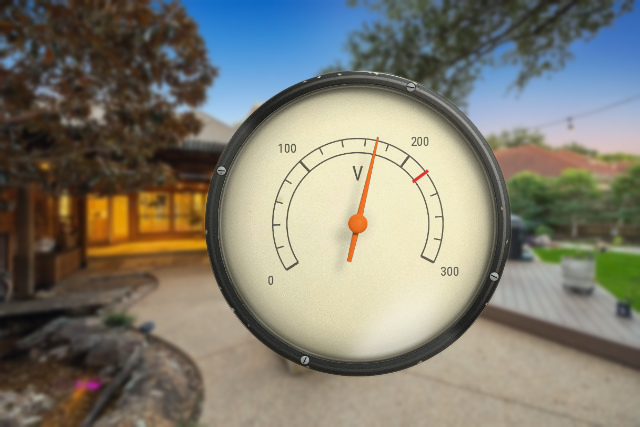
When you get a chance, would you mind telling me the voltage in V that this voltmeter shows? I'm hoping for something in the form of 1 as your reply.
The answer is 170
